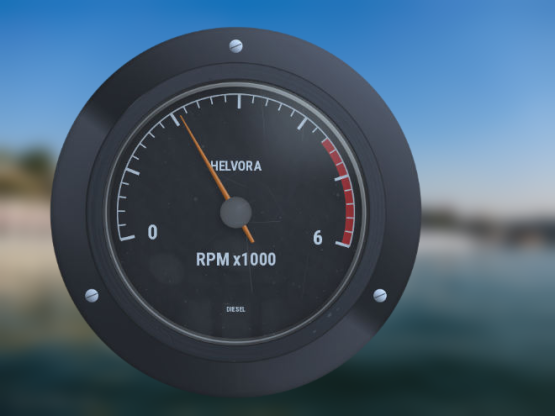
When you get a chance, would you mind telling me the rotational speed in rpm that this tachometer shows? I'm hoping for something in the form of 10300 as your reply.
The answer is 2100
